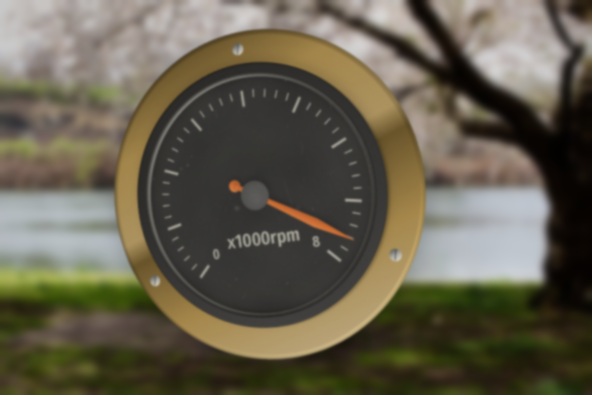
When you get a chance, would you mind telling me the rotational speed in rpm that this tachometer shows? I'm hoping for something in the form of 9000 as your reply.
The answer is 7600
